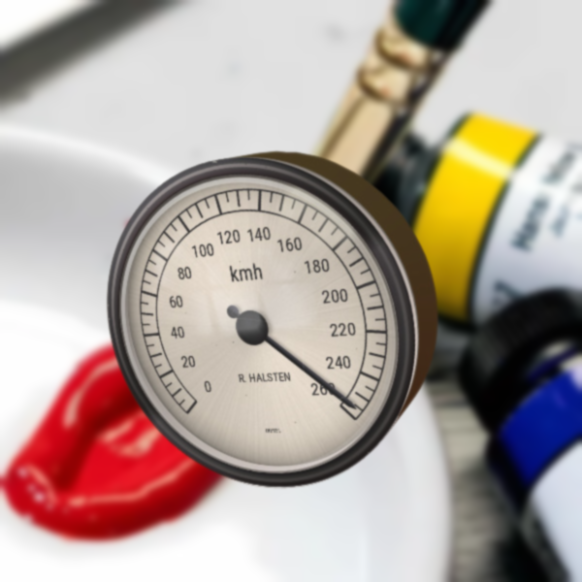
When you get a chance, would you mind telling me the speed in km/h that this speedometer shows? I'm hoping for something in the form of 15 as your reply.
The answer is 255
